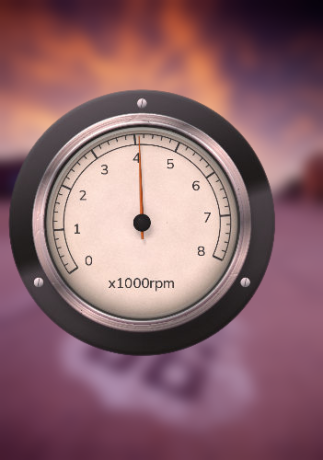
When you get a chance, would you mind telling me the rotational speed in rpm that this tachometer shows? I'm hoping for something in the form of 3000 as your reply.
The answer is 4100
